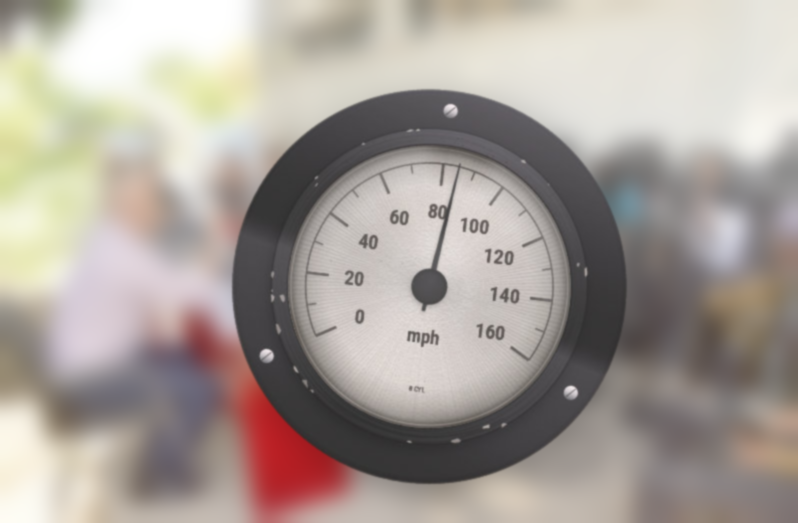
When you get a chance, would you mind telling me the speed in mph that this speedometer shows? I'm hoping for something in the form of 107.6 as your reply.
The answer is 85
